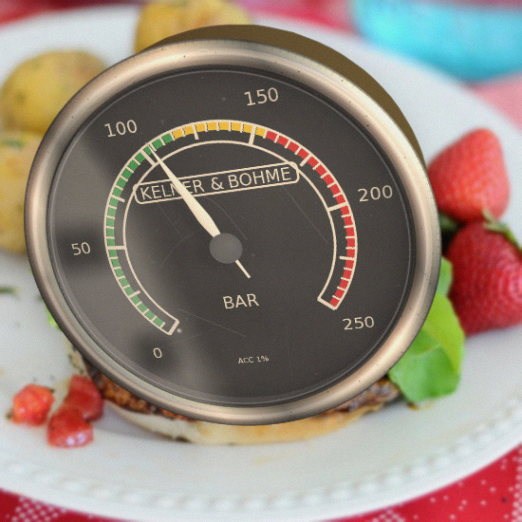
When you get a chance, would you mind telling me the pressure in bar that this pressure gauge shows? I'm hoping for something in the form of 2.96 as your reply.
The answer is 105
